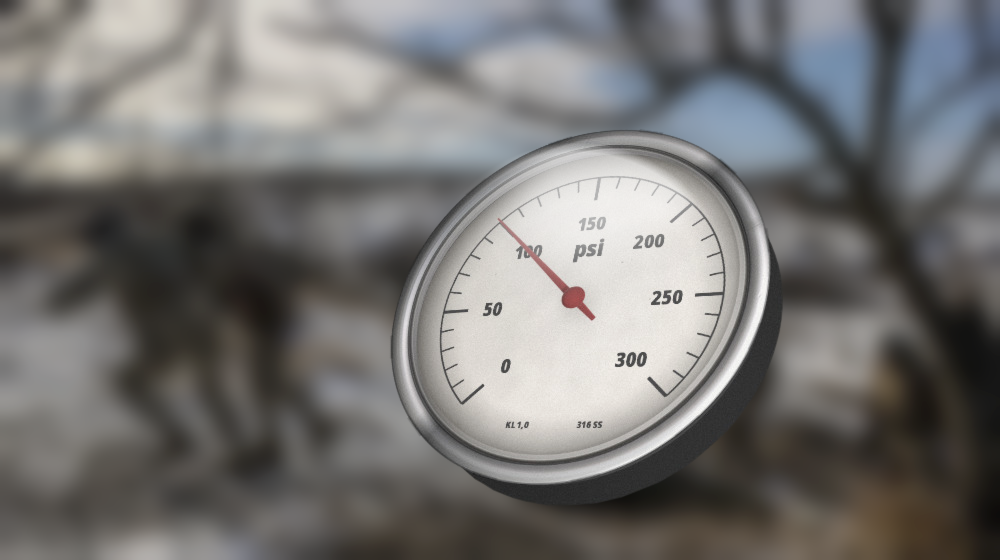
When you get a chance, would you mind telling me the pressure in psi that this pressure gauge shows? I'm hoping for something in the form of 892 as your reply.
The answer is 100
